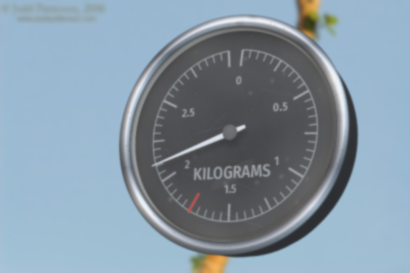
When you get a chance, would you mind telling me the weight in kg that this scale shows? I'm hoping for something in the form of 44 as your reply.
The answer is 2.1
